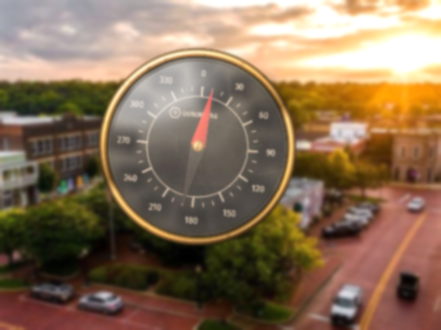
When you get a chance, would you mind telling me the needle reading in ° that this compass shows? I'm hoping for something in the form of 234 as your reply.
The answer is 10
